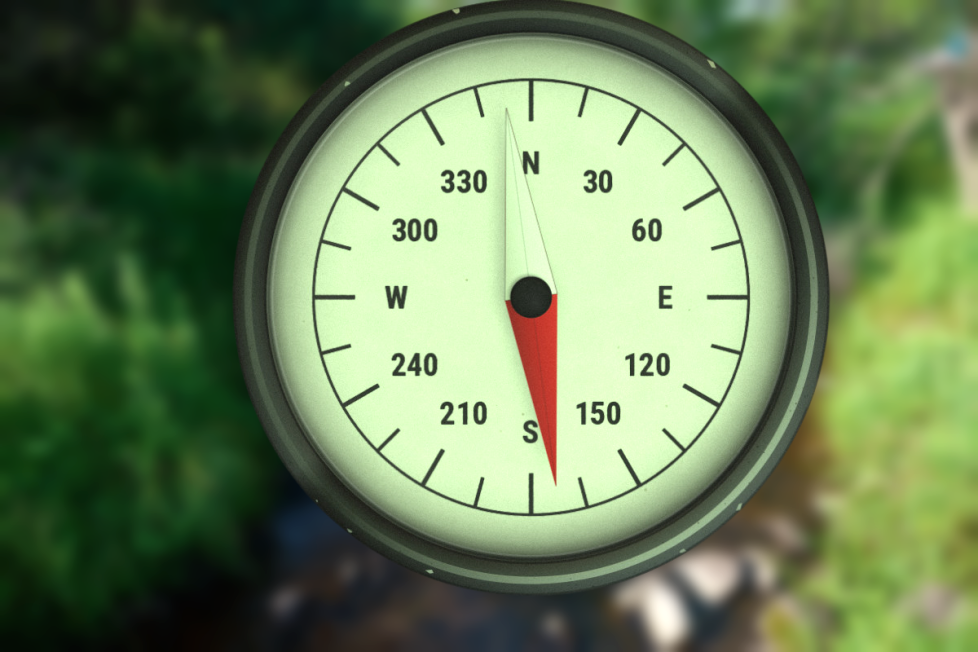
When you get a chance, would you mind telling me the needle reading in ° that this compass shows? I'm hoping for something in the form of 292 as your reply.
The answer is 172.5
